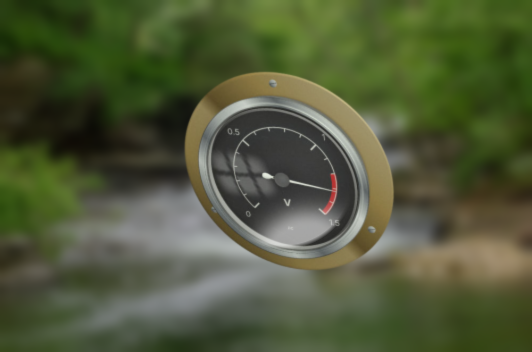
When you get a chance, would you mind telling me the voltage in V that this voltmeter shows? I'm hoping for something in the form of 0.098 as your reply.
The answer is 1.3
